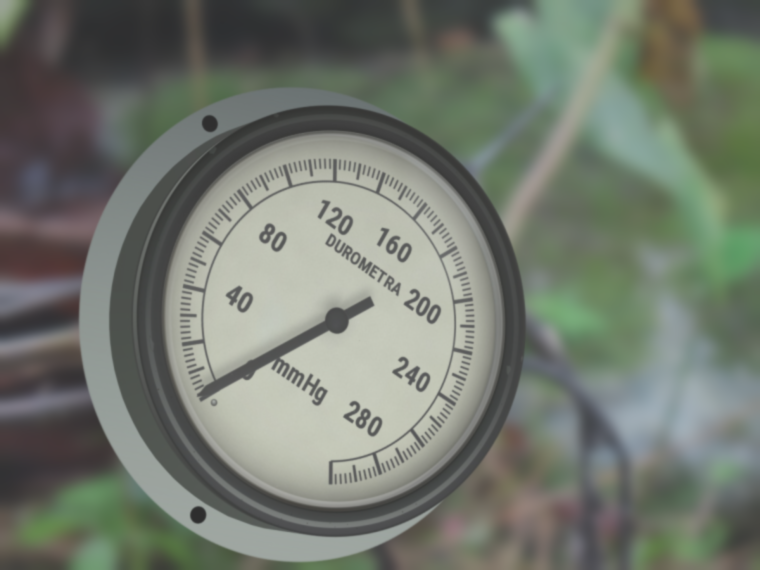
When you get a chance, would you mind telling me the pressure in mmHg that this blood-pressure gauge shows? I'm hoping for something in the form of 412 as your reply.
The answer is 2
